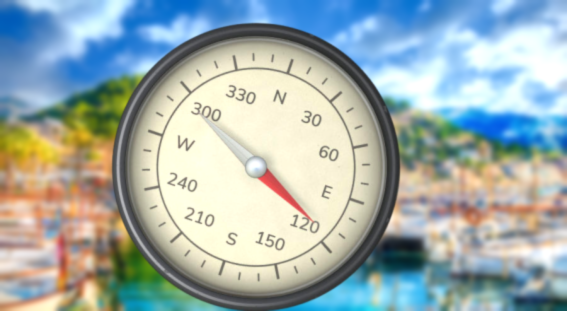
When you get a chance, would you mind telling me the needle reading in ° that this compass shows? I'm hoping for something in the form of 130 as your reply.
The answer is 115
